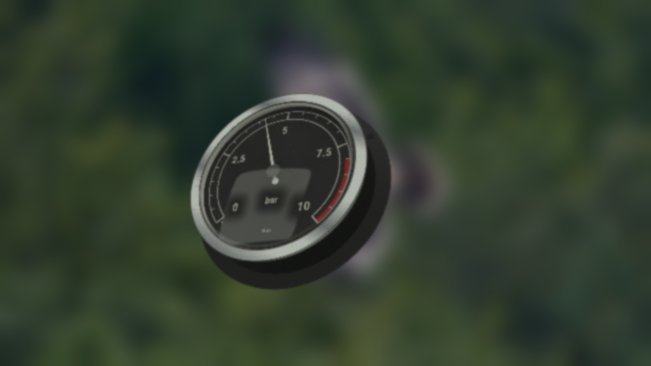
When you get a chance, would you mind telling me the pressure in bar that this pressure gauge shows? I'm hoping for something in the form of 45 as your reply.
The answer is 4.25
